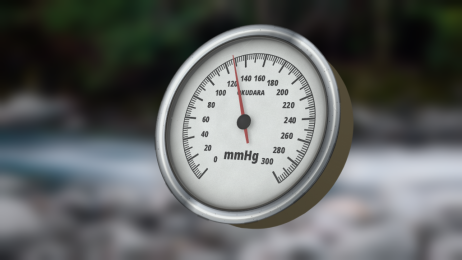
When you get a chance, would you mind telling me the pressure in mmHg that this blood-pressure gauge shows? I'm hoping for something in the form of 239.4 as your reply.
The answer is 130
